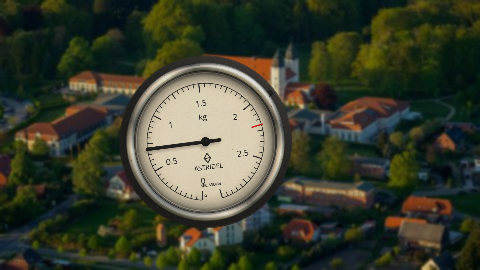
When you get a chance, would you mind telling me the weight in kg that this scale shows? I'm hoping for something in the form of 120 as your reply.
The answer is 0.7
